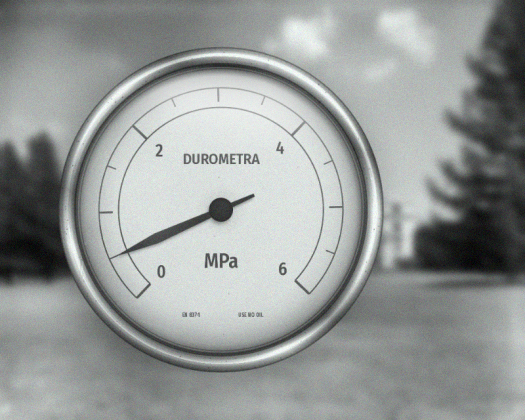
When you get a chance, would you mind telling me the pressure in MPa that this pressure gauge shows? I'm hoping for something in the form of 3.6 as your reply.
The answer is 0.5
